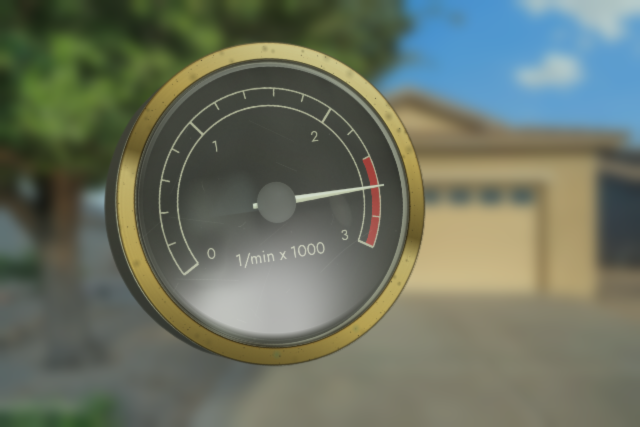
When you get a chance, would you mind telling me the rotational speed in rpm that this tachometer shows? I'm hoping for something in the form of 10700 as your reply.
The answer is 2600
